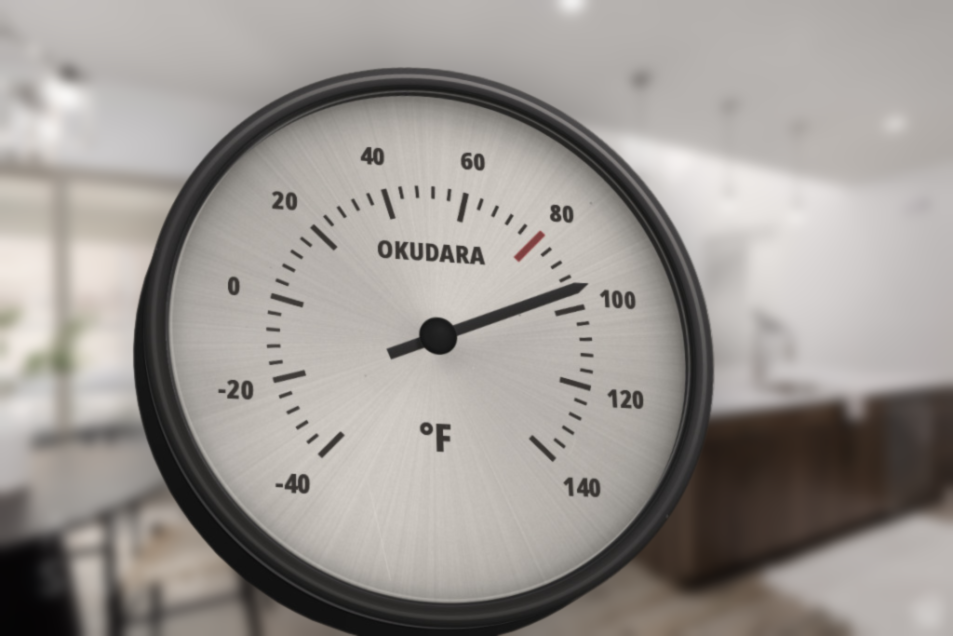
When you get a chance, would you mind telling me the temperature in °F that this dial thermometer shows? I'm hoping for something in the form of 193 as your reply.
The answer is 96
